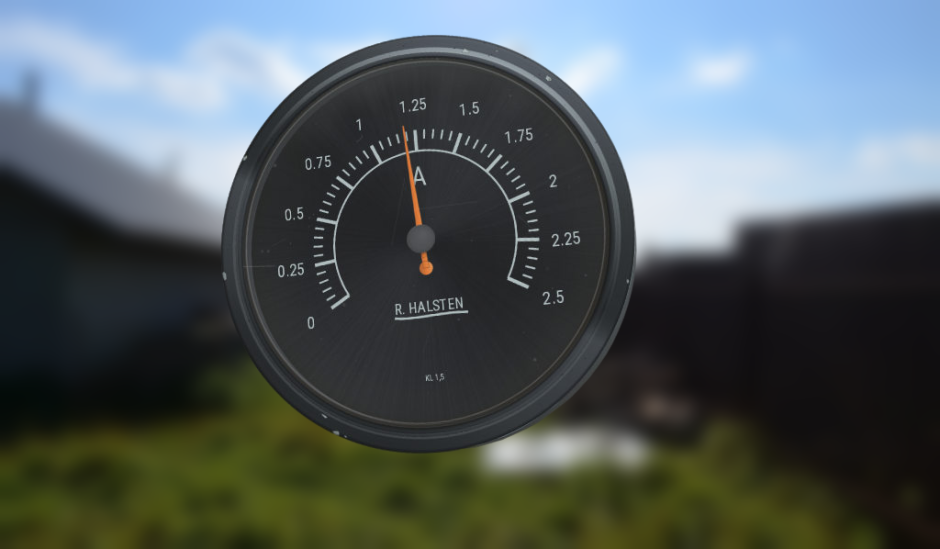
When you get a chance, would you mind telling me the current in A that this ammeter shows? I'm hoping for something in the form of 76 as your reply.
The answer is 1.2
